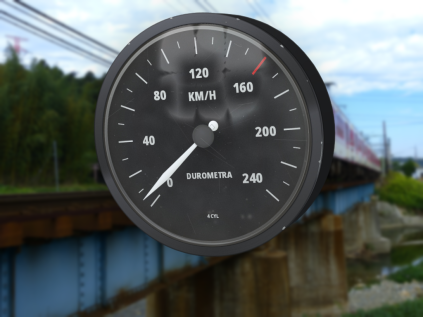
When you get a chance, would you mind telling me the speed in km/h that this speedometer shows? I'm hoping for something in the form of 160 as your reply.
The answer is 5
